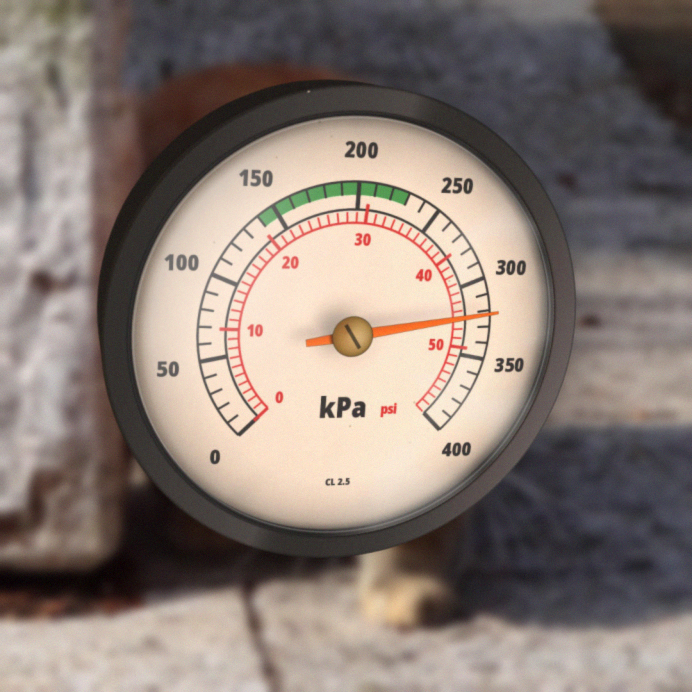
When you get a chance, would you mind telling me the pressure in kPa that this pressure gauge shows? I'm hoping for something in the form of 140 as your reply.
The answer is 320
